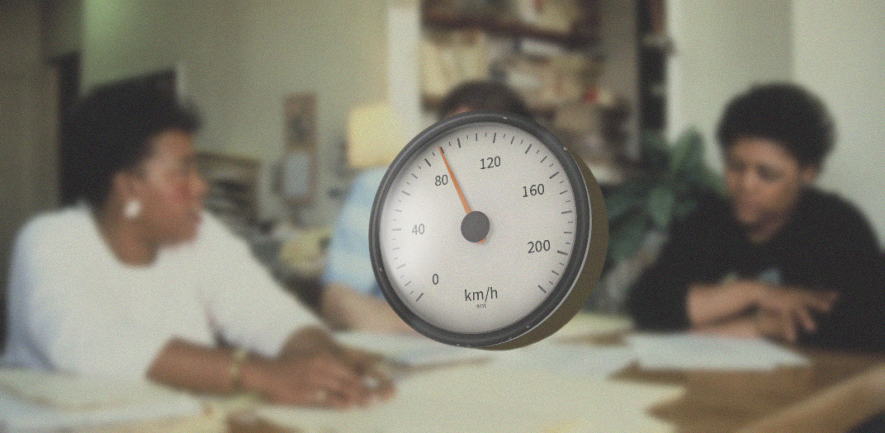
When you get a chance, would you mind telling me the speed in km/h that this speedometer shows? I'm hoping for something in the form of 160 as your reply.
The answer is 90
